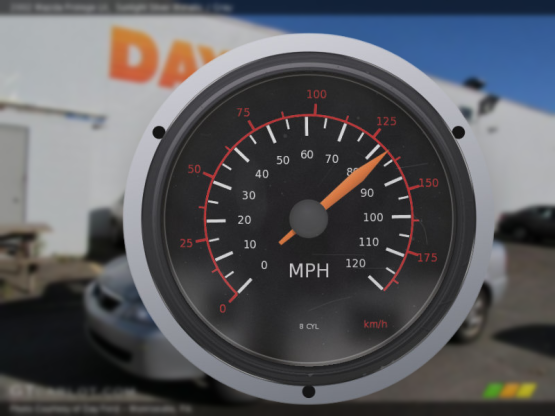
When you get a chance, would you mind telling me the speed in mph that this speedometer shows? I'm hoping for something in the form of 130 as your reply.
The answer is 82.5
